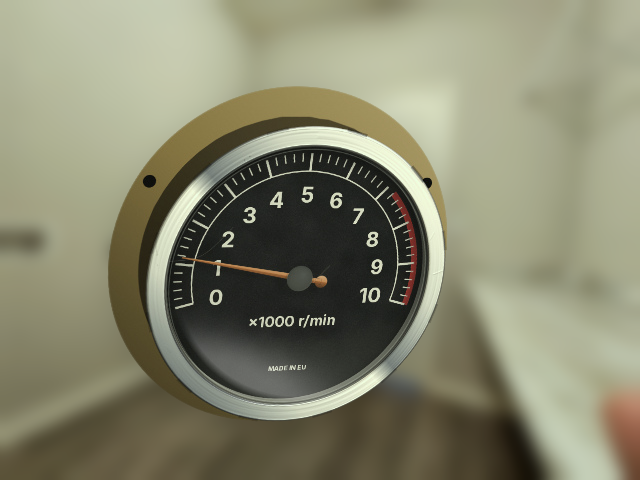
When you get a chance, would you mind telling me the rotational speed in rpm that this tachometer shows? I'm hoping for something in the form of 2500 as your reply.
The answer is 1200
